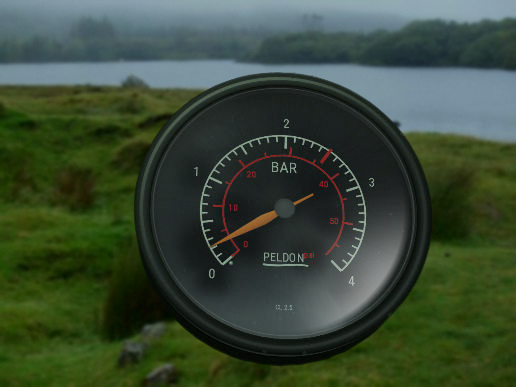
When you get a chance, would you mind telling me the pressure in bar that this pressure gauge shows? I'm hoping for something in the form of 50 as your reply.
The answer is 0.2
